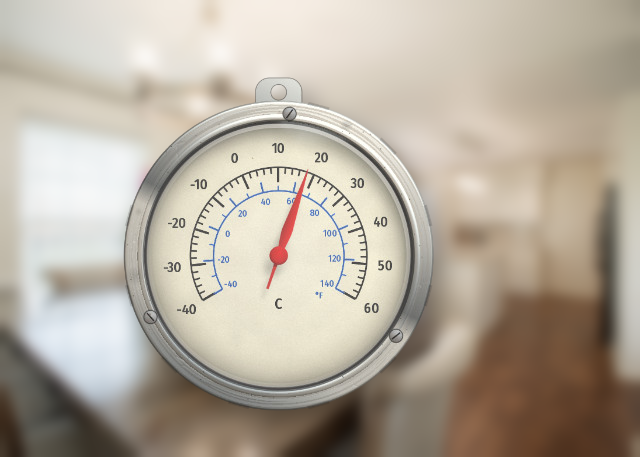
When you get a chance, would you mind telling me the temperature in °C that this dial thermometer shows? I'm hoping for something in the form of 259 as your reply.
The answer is 18
